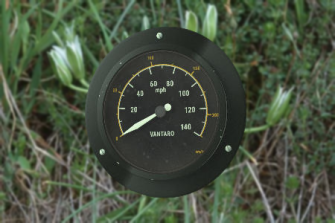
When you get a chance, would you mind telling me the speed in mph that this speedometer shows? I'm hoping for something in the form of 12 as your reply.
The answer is 0
